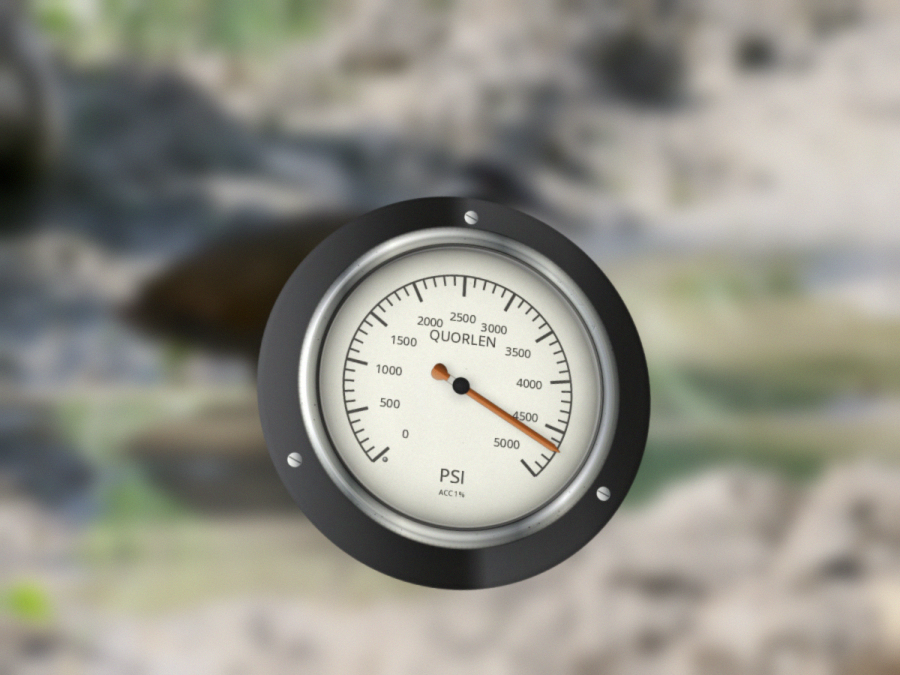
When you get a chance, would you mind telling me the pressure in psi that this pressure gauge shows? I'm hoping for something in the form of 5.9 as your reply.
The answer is 4700
